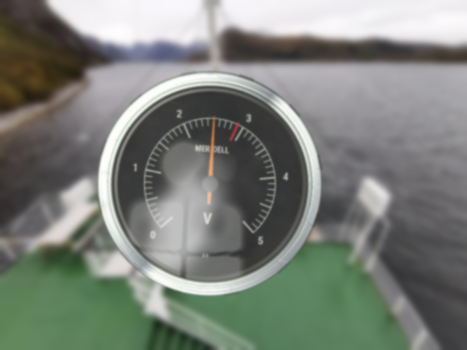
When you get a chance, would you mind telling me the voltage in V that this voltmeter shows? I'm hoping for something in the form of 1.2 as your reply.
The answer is 2.5
